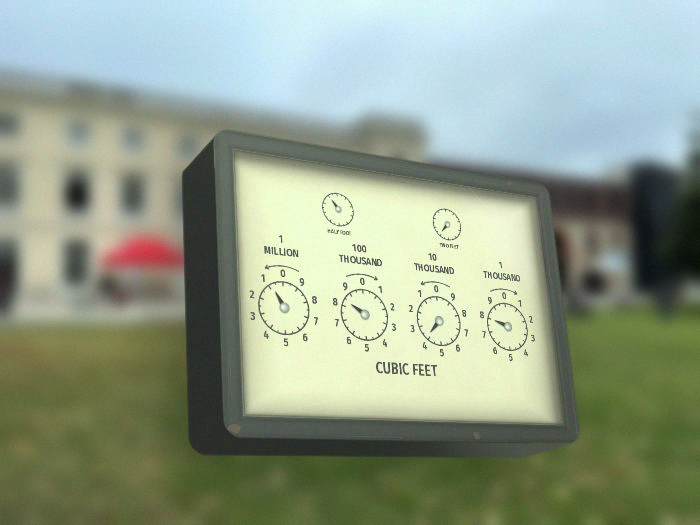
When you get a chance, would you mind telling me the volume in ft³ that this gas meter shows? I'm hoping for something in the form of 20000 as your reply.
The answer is 83800
